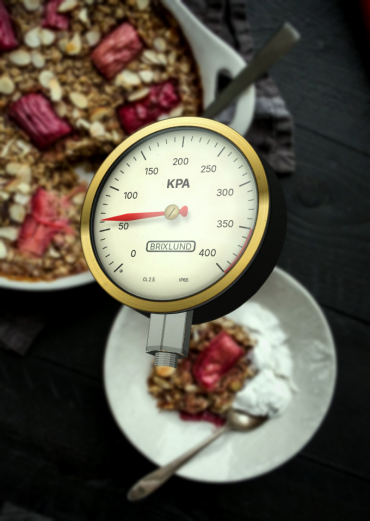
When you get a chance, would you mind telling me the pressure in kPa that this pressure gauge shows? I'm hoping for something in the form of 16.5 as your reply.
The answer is 60
